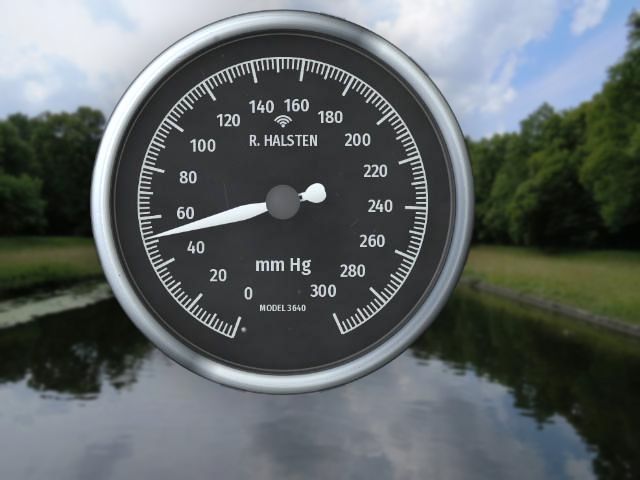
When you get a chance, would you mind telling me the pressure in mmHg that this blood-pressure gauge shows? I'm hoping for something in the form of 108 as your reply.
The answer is 52
